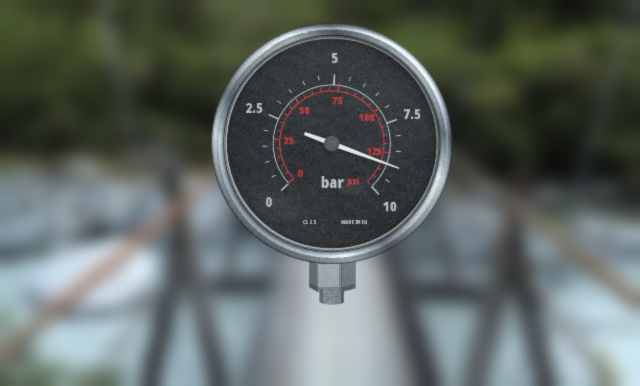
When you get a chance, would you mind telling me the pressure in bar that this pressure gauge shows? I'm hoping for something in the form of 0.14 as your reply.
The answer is 9
